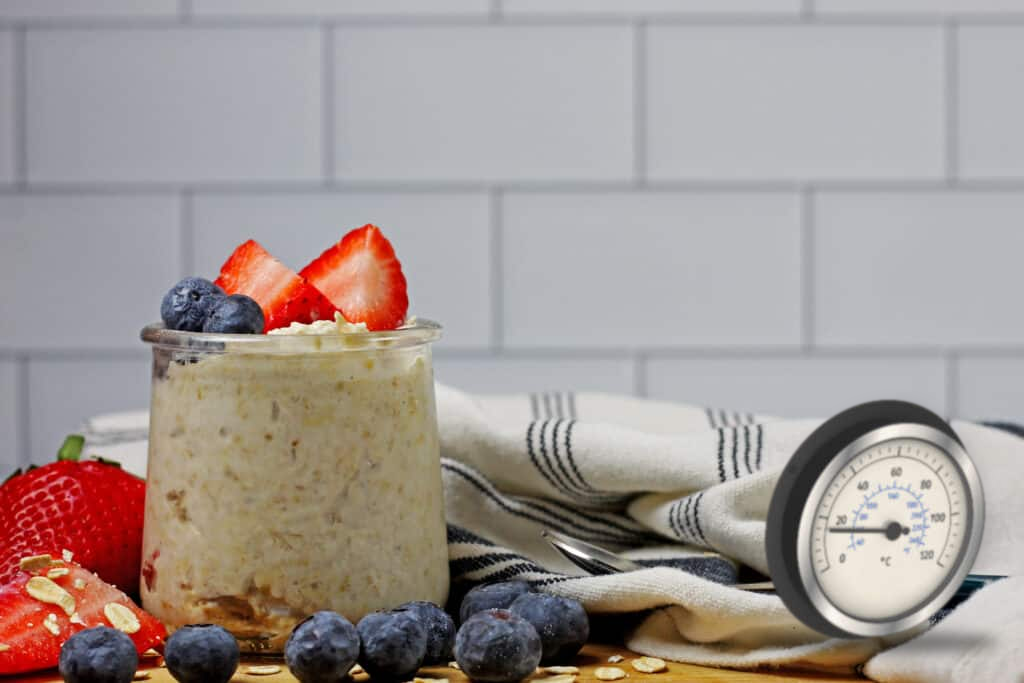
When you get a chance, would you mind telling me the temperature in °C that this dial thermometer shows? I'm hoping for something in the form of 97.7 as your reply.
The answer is 16
